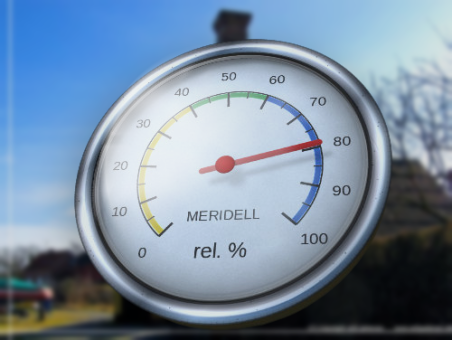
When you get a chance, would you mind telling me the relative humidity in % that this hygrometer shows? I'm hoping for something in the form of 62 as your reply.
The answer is 80
